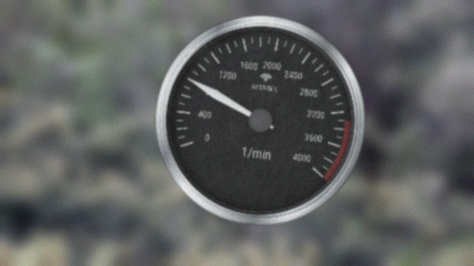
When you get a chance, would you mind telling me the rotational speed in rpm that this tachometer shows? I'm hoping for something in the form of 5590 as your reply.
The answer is 800
